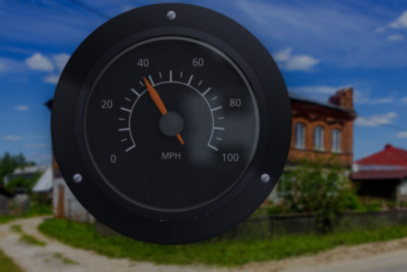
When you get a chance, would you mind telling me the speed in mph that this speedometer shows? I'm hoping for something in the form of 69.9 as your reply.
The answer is 37.5
